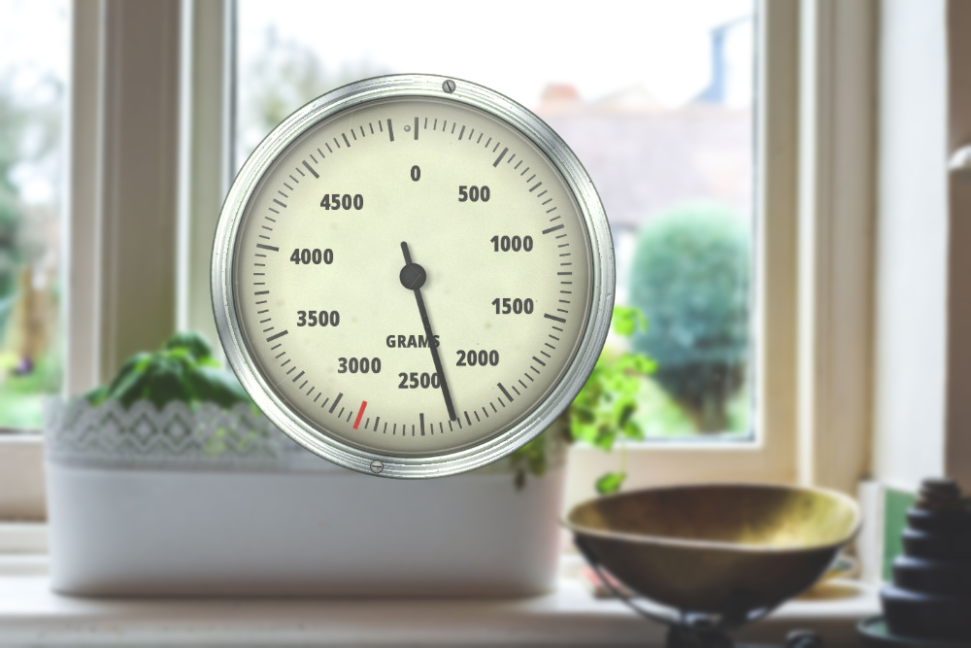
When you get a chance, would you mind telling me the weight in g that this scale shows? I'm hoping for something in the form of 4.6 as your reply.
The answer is 2325
